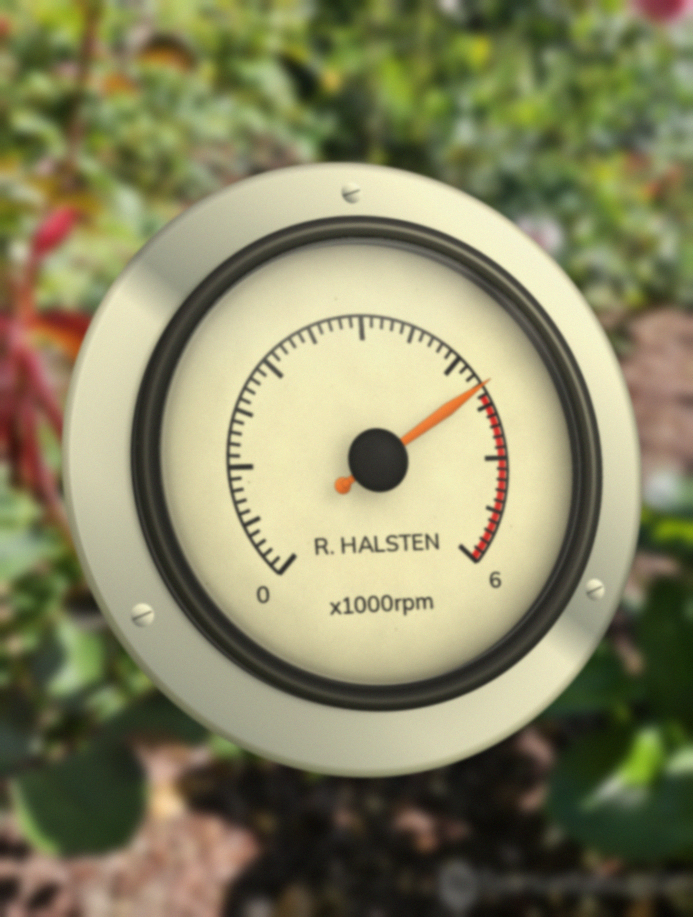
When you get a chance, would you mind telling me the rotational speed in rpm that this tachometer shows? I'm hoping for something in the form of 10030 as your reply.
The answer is 4300
